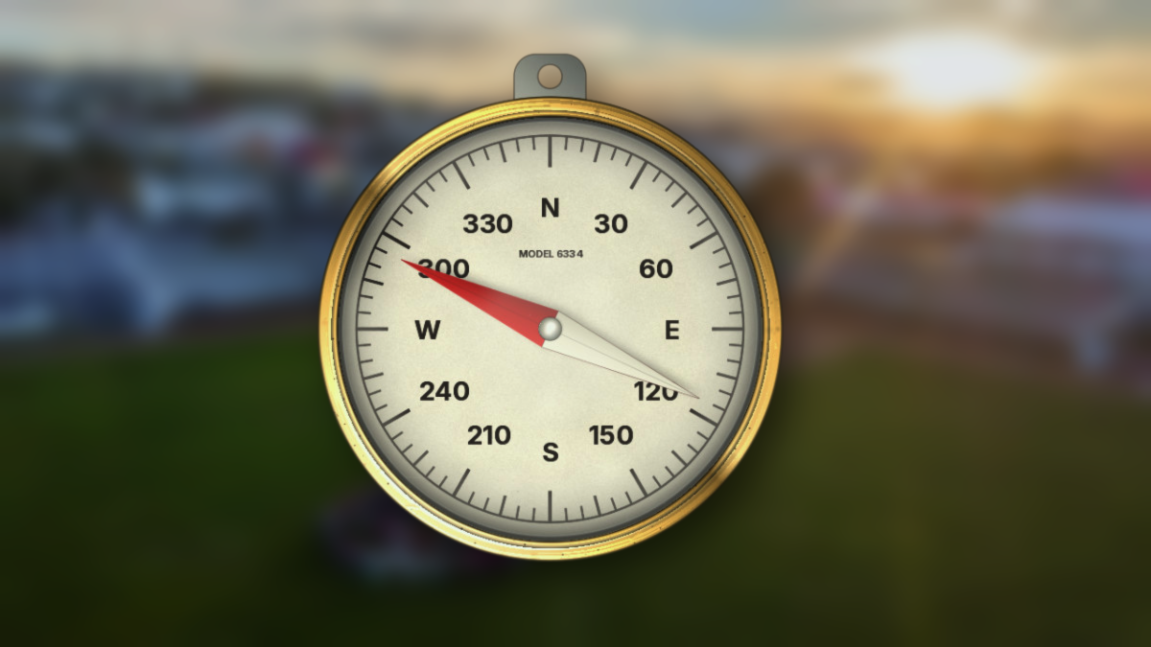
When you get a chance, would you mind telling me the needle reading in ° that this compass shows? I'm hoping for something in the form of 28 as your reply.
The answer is 295
